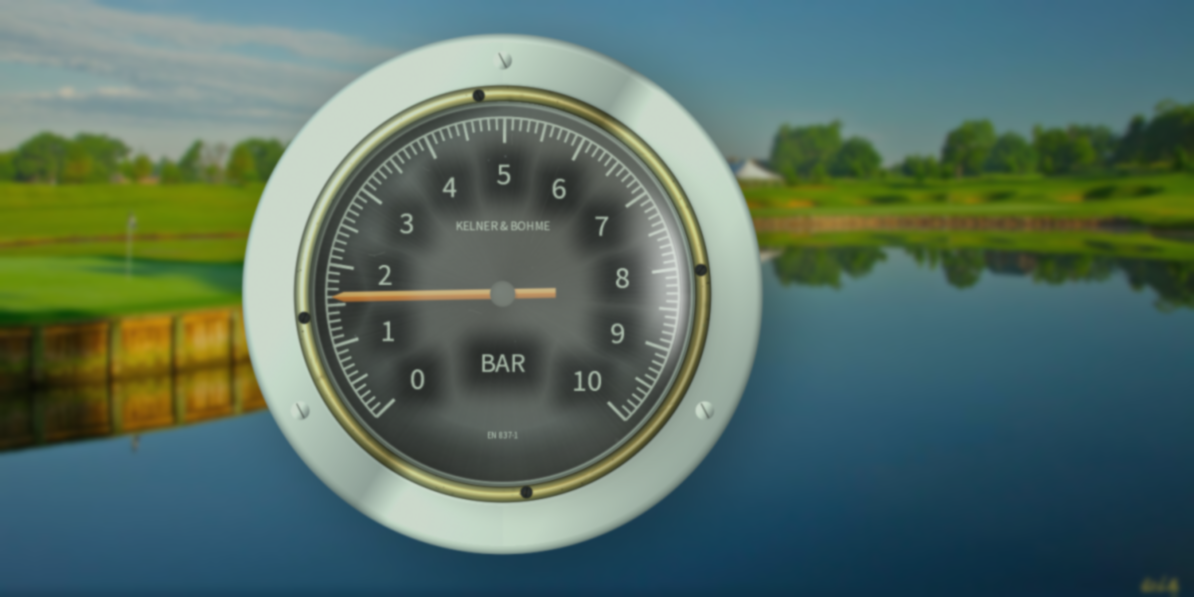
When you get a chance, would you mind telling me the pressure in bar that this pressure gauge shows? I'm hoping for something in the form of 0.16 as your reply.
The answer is 1.6
